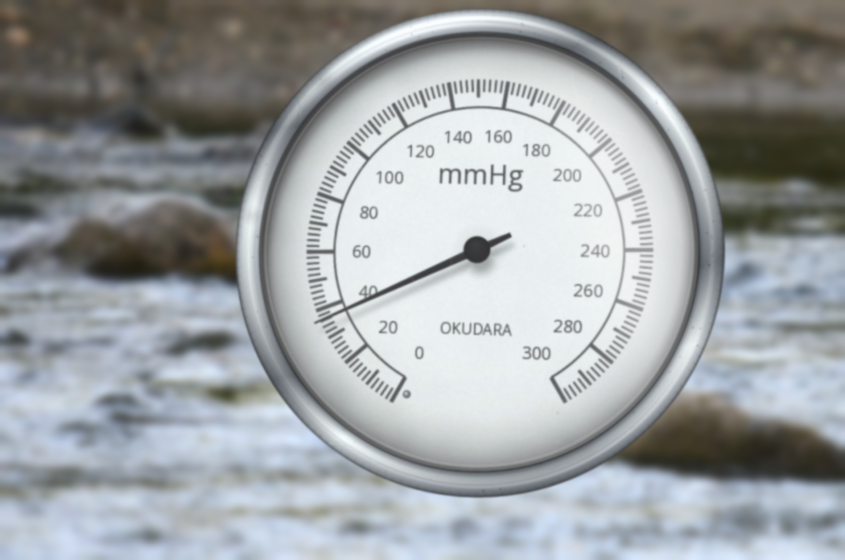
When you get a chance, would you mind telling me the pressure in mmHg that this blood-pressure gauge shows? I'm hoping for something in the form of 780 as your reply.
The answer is 36
